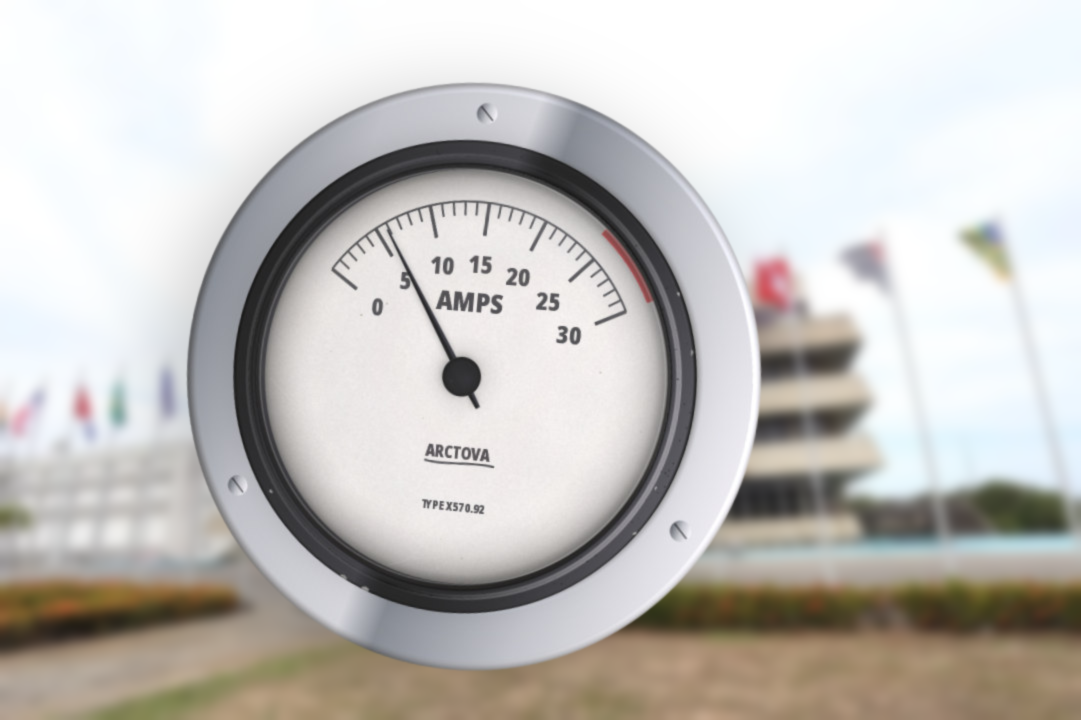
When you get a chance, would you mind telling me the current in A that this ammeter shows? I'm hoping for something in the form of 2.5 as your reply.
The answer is 6
